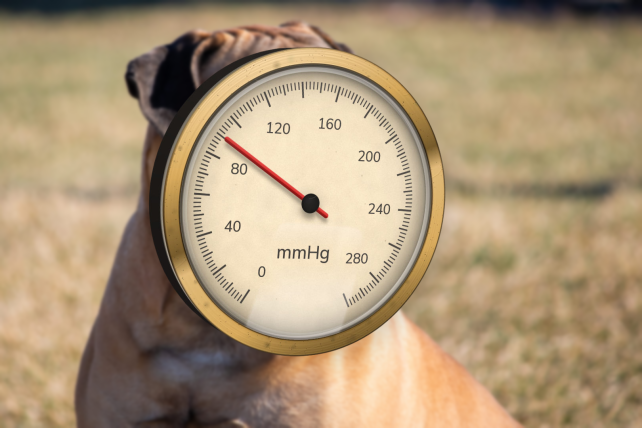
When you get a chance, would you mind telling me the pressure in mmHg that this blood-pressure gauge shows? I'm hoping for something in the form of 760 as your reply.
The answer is 90
